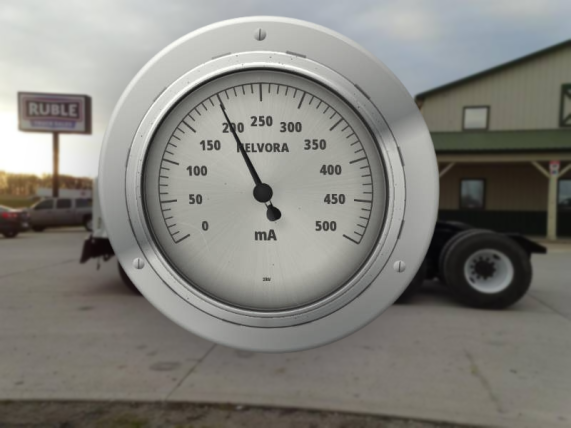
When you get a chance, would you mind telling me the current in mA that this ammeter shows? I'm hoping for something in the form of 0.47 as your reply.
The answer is 200
